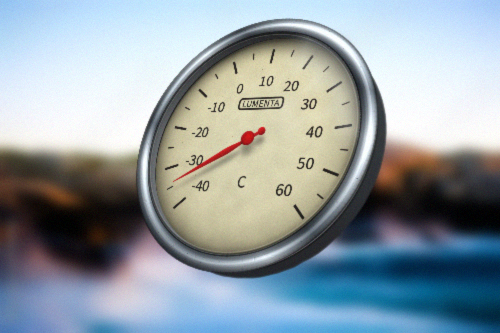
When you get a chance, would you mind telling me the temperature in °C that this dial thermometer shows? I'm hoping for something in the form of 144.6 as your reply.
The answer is -35
